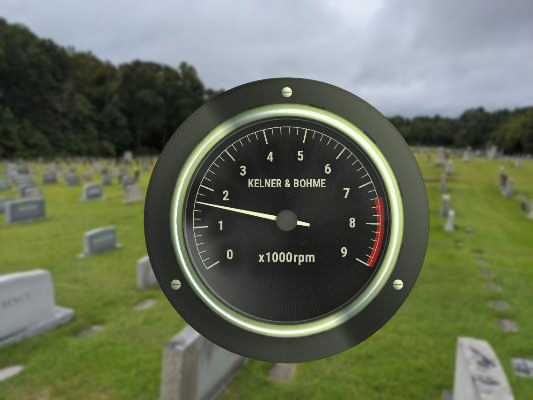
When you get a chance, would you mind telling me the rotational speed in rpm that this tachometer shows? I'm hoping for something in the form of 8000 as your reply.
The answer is 1600
